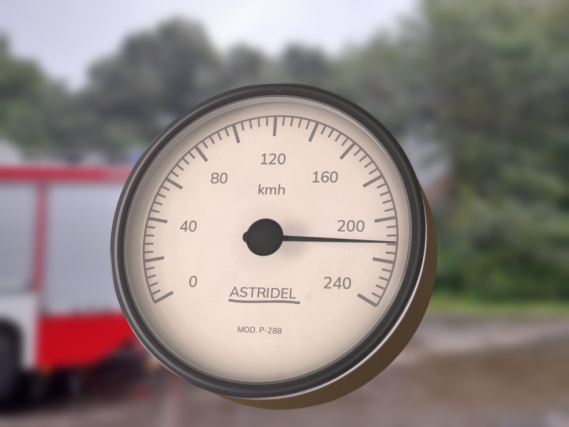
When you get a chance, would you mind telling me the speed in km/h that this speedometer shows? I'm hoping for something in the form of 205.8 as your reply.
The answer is 212
